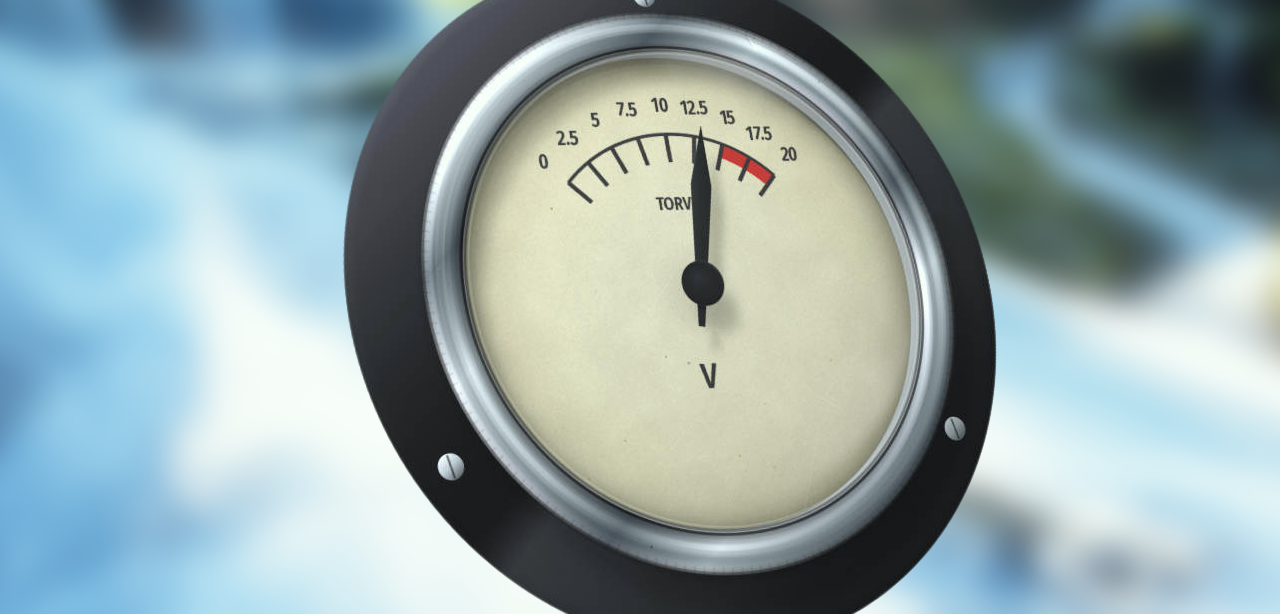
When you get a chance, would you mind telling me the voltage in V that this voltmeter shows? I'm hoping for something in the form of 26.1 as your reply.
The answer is 12.5
